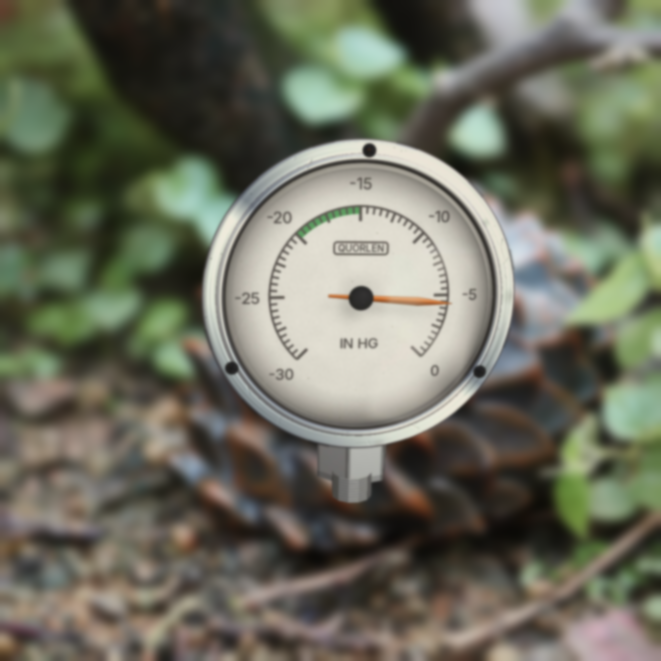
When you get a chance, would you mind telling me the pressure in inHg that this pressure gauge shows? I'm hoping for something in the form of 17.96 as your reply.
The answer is -4.5
